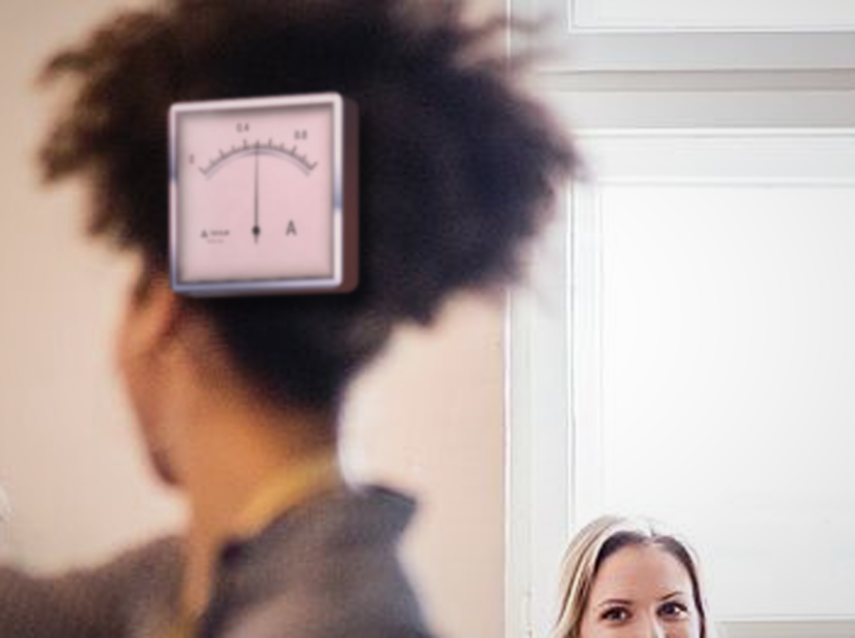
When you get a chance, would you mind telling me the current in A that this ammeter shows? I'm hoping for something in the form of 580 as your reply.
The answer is 0.5
